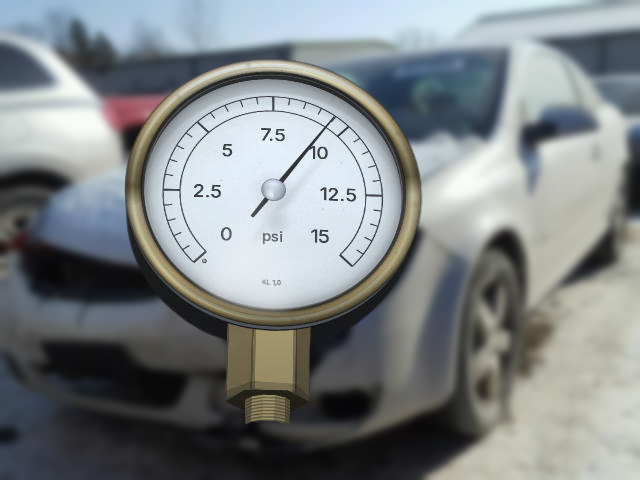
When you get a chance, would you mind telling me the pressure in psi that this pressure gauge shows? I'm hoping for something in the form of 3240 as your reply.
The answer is 9.5
